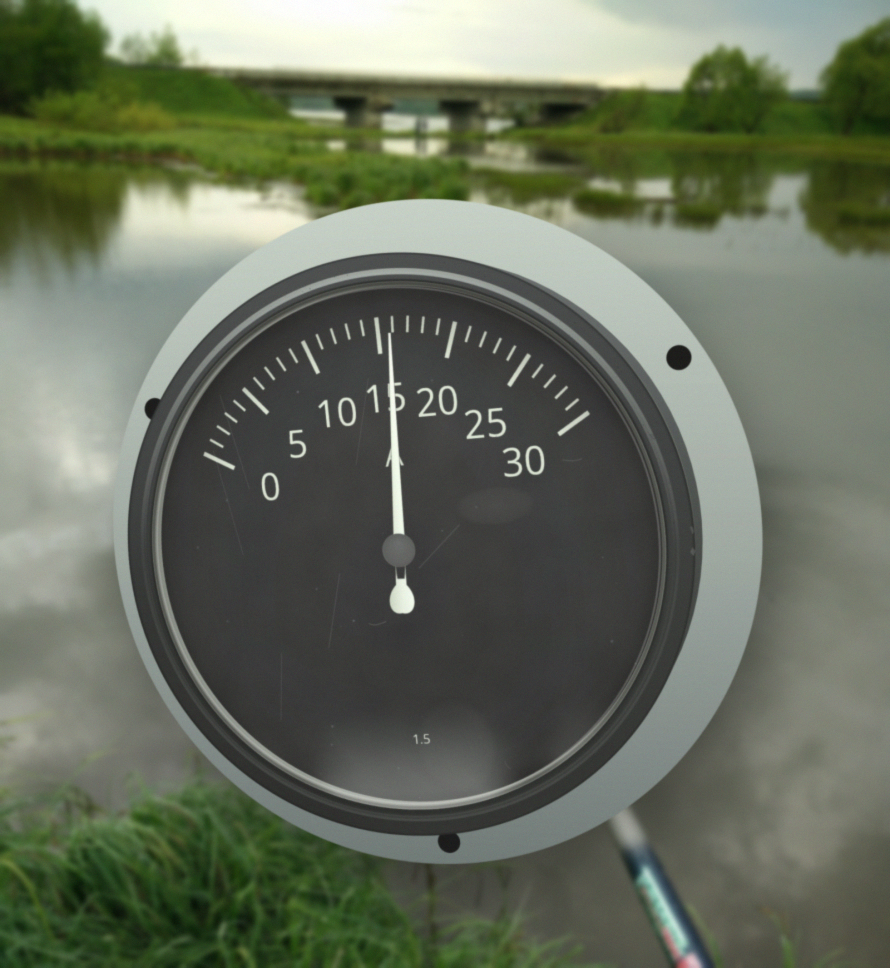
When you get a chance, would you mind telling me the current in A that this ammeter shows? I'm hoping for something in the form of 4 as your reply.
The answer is 16
